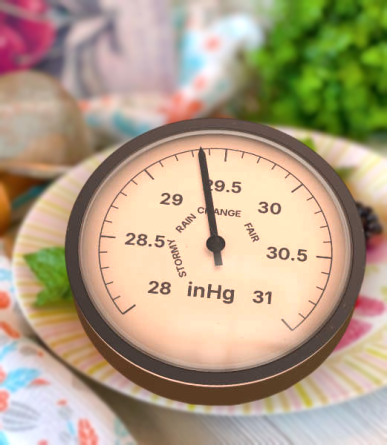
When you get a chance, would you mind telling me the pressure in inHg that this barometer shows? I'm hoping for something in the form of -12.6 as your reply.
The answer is 29.35
